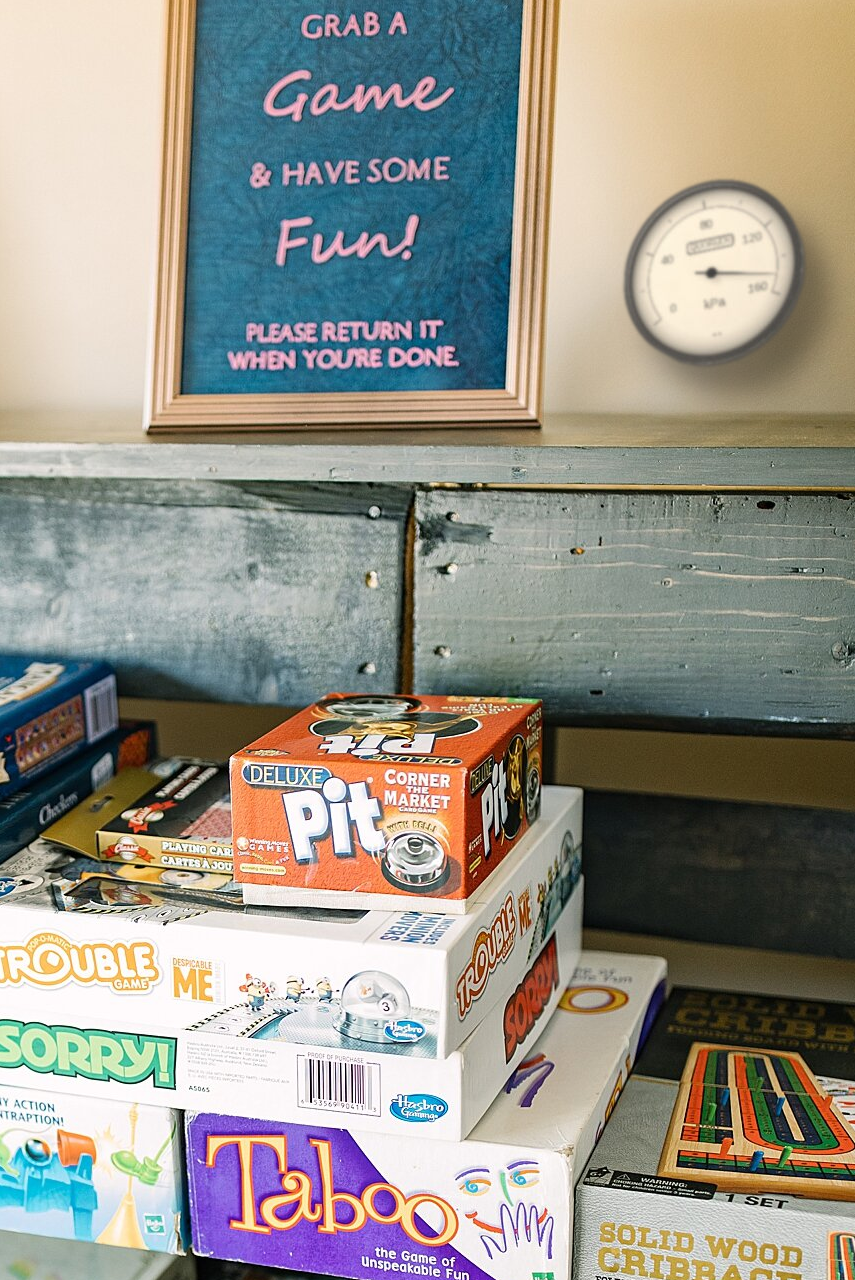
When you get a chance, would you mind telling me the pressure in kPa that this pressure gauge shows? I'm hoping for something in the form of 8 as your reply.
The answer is 150
